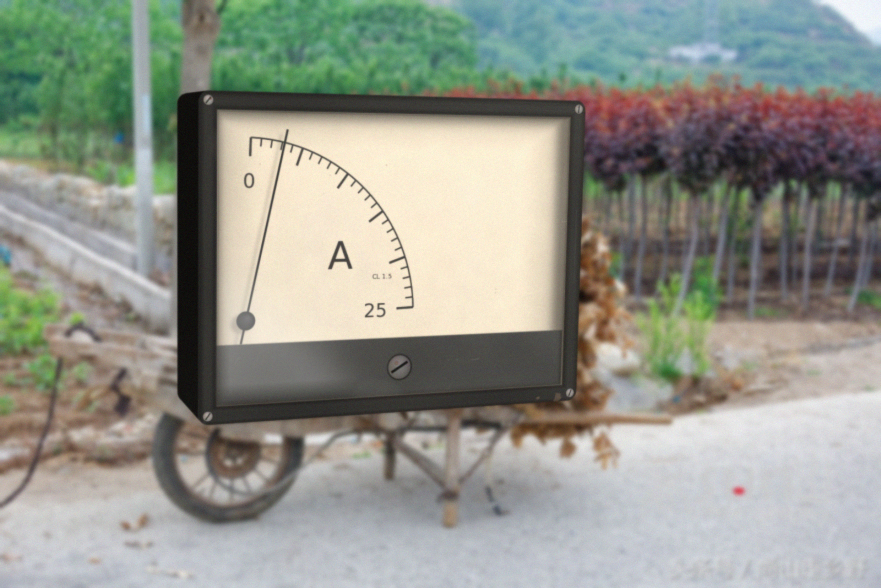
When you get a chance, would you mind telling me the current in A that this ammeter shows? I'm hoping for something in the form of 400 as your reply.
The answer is 3
